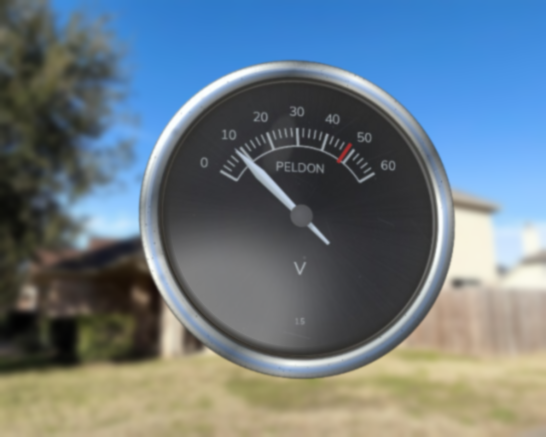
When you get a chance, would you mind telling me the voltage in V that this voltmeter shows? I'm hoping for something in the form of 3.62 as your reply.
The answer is 8
